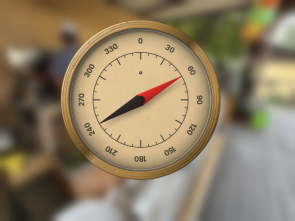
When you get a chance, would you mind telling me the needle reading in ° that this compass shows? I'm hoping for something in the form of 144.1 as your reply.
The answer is 60
